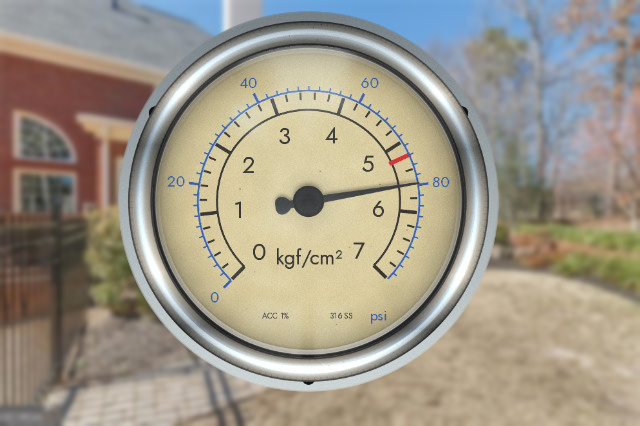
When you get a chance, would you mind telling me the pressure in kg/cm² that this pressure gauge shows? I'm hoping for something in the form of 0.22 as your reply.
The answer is 5.6
